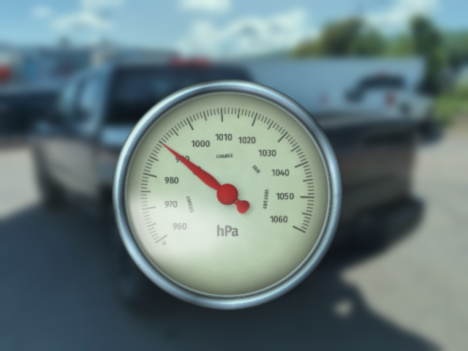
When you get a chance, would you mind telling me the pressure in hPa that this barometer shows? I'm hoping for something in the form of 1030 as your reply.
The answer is 990
